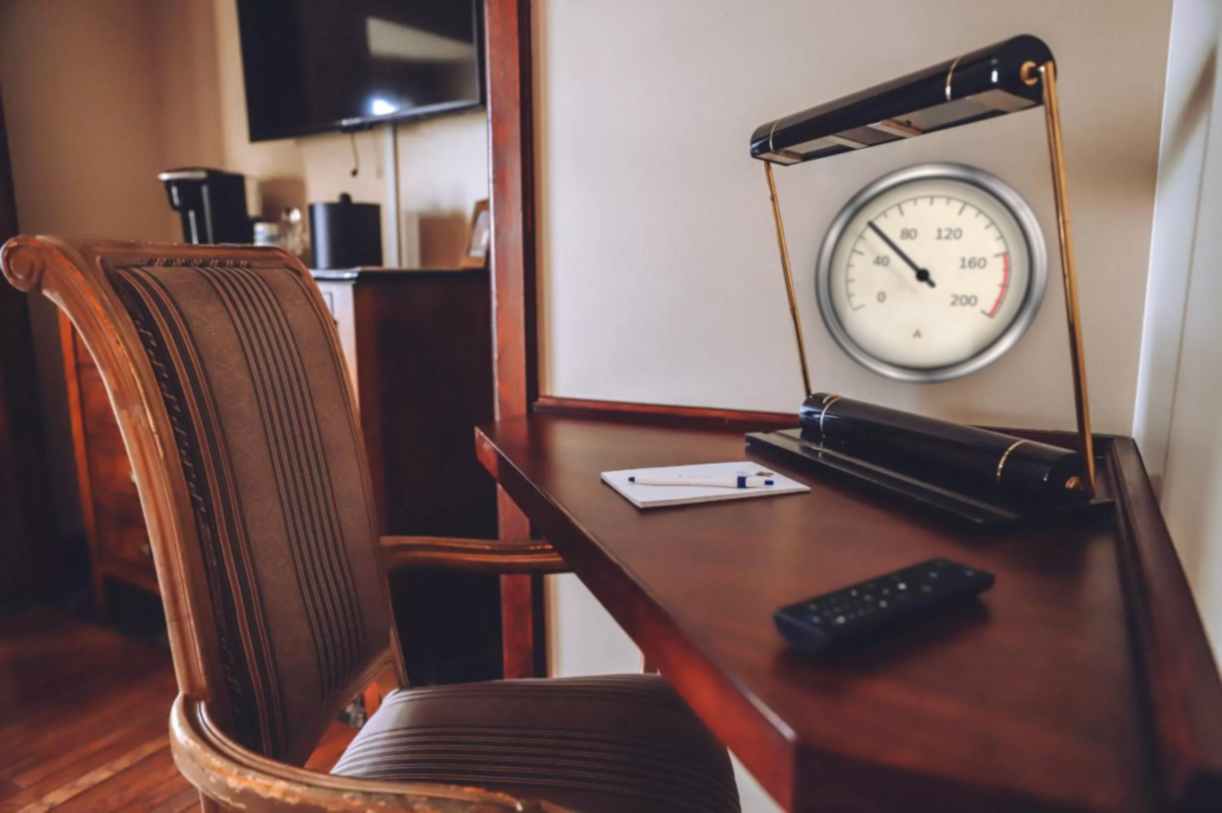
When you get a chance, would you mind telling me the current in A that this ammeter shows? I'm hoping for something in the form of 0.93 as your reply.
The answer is 60
